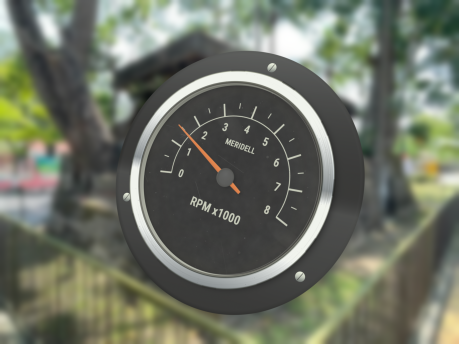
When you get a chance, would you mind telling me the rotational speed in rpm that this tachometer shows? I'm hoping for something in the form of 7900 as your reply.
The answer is 1500
